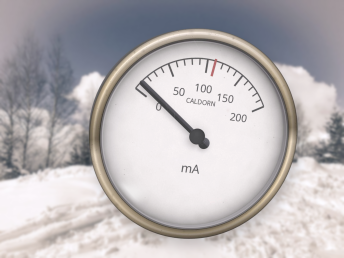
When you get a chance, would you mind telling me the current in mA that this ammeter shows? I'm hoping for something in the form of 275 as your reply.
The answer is 10
